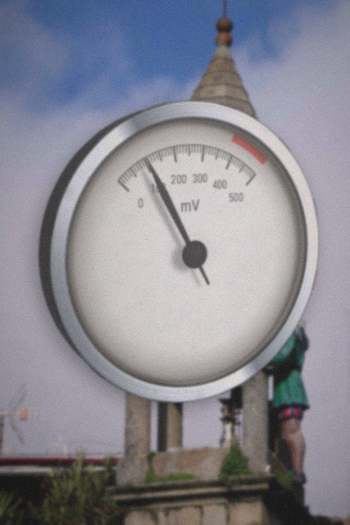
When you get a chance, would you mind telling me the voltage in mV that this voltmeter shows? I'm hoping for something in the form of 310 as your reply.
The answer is 100
